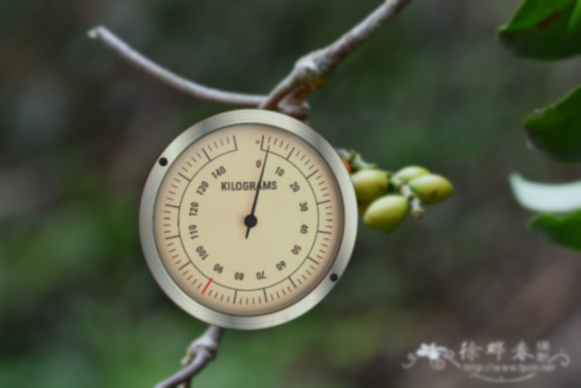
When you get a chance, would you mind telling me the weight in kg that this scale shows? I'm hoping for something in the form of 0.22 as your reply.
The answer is 2
